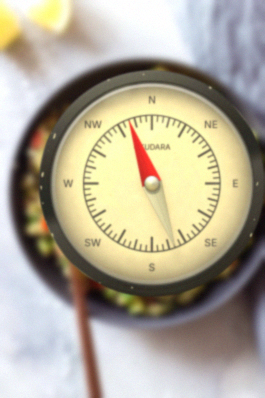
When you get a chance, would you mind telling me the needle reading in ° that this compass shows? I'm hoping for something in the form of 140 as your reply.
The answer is 340
